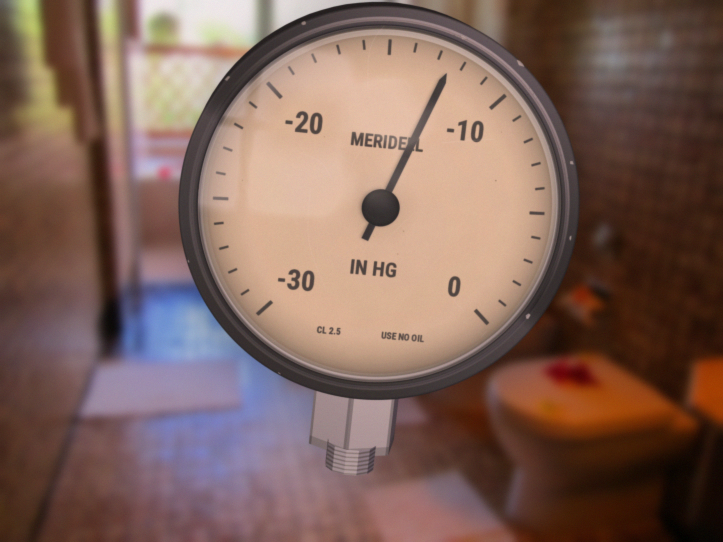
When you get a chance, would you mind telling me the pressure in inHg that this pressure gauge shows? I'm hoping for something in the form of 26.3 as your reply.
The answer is -12.5
